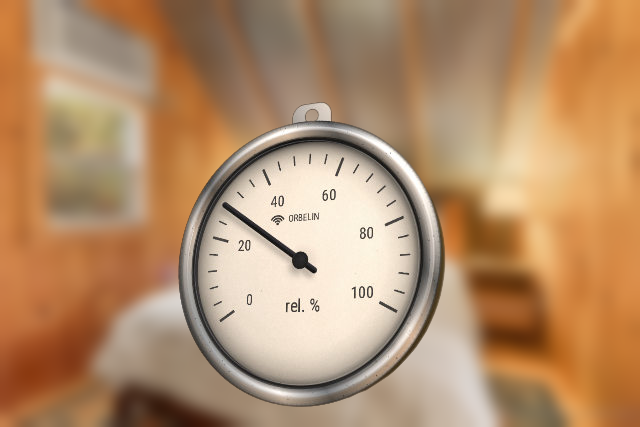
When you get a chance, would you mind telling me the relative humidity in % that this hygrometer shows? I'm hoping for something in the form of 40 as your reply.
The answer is 28
